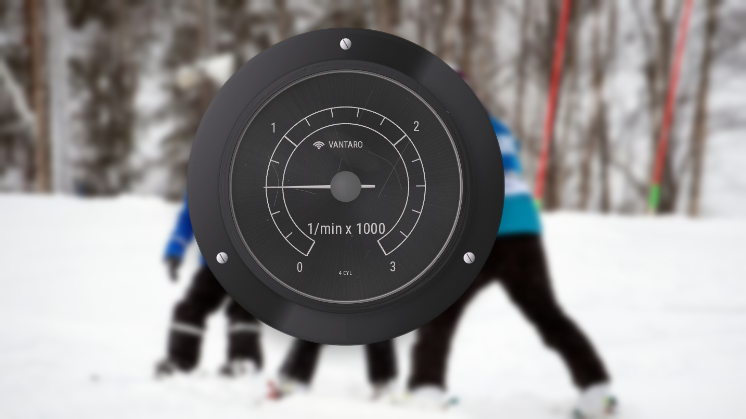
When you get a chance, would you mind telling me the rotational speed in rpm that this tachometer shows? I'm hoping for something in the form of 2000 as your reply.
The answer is 600
